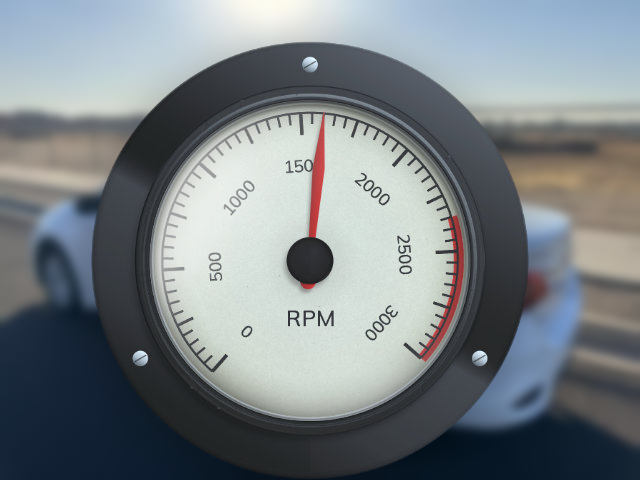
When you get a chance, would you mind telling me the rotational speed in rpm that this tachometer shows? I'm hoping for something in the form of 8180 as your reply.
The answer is 1600
